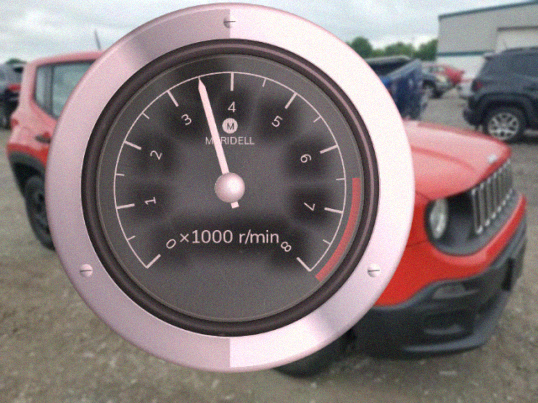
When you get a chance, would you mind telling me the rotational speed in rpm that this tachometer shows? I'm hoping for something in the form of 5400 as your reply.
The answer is 3500
